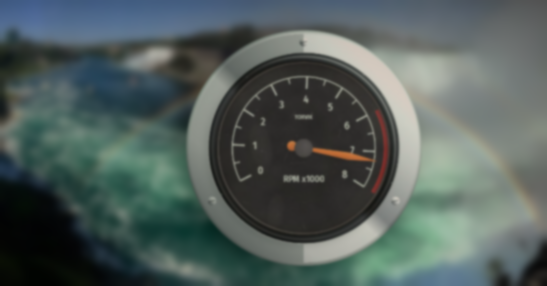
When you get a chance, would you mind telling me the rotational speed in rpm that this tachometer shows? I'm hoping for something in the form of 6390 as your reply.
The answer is 7250
